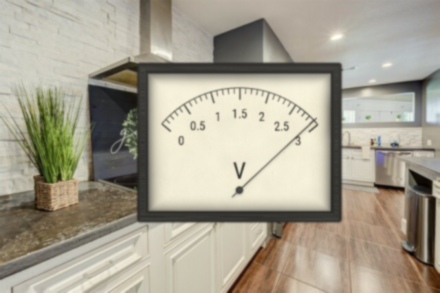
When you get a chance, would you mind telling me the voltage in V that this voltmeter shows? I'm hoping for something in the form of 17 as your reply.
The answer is 2.9
